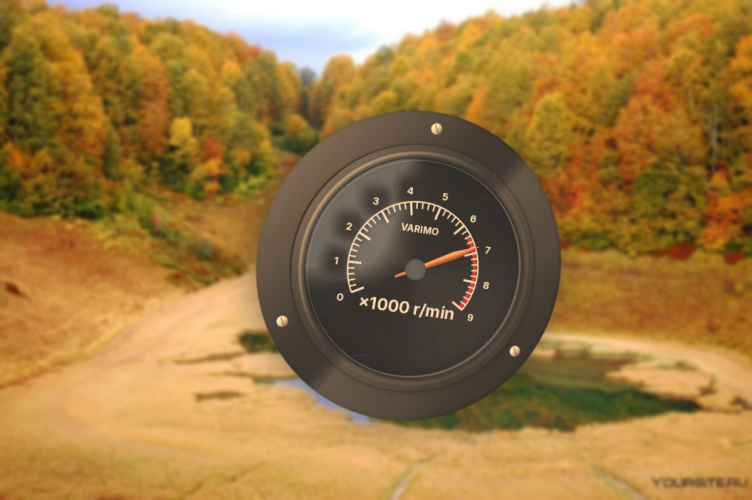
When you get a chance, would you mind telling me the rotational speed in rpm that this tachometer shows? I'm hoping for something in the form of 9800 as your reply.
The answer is 6800
